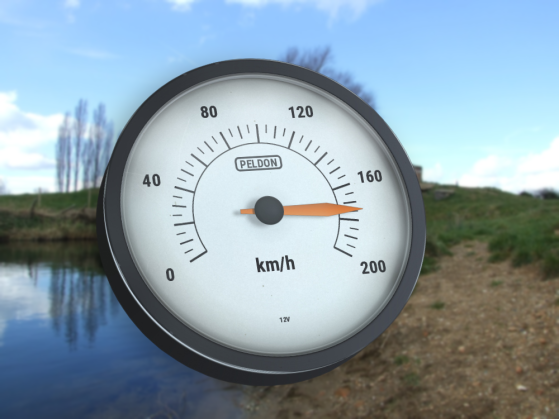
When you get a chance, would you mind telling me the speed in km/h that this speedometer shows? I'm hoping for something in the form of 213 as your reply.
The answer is 175
